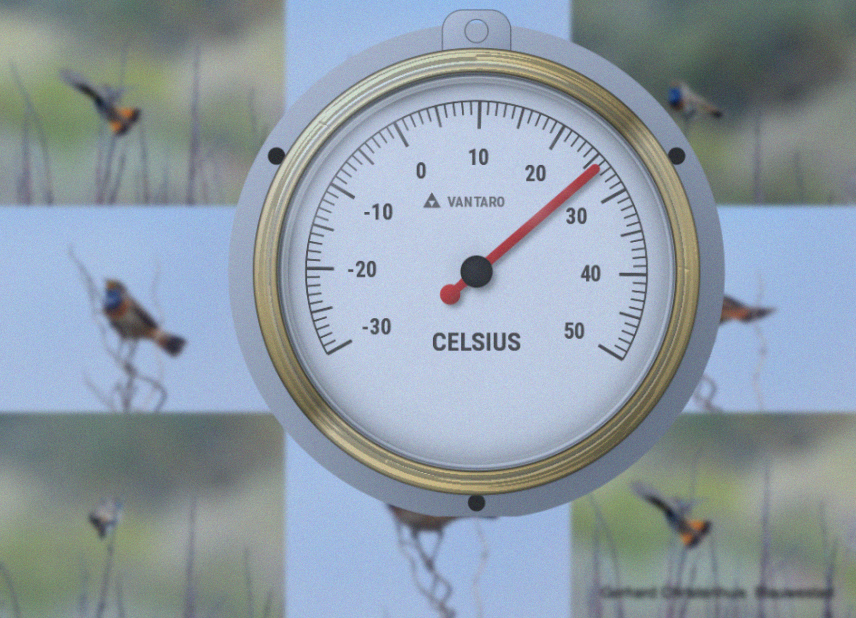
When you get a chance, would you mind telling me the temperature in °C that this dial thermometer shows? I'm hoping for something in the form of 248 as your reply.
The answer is 26
